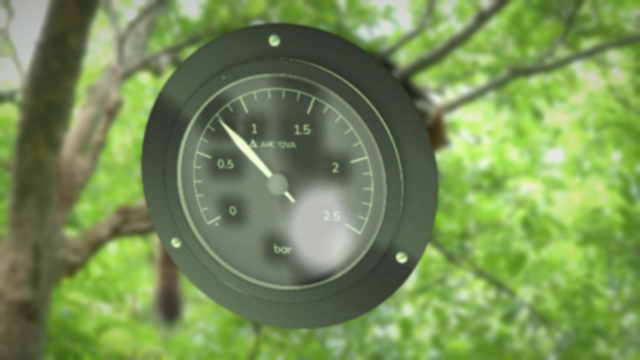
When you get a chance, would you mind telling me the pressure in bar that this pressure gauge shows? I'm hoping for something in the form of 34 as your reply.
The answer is 0.8
